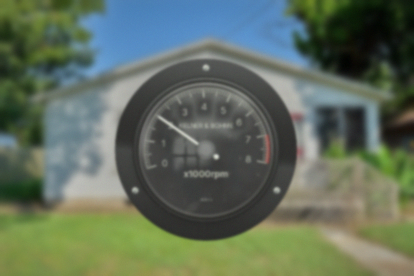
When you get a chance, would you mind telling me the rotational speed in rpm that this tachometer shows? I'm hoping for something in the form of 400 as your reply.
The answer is 2000
